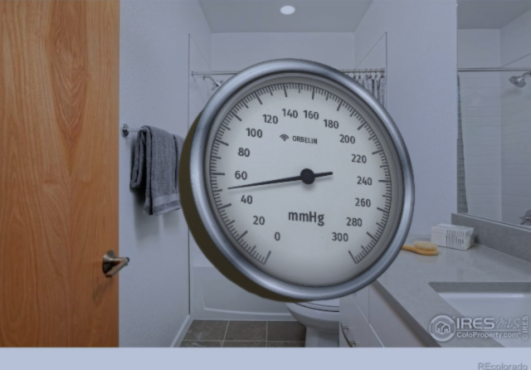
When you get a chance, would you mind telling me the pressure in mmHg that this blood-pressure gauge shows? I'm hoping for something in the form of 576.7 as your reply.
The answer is 50
